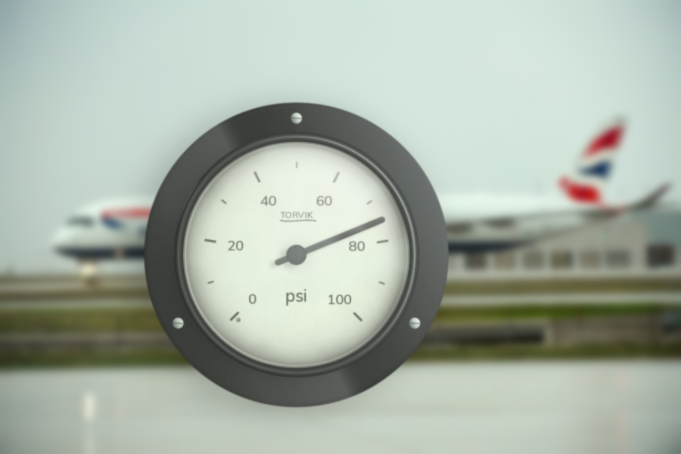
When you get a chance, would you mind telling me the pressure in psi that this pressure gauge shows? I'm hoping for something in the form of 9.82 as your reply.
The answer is 75
